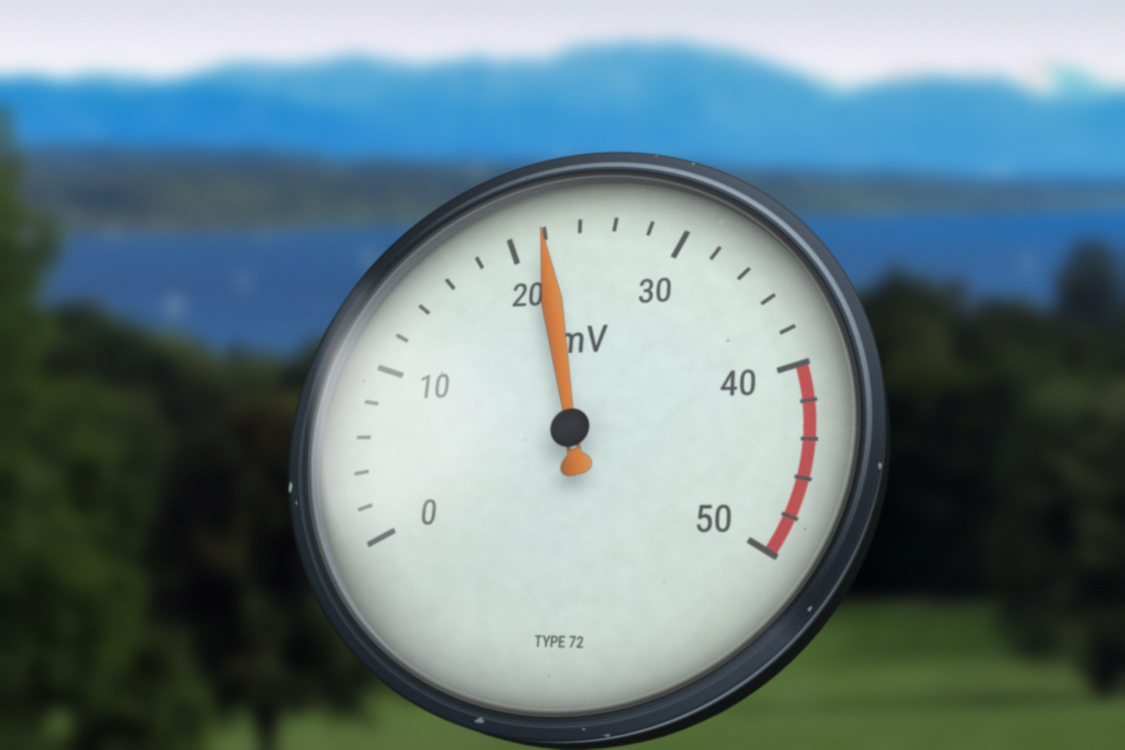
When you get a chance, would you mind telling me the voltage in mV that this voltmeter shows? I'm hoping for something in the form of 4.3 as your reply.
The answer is 22
